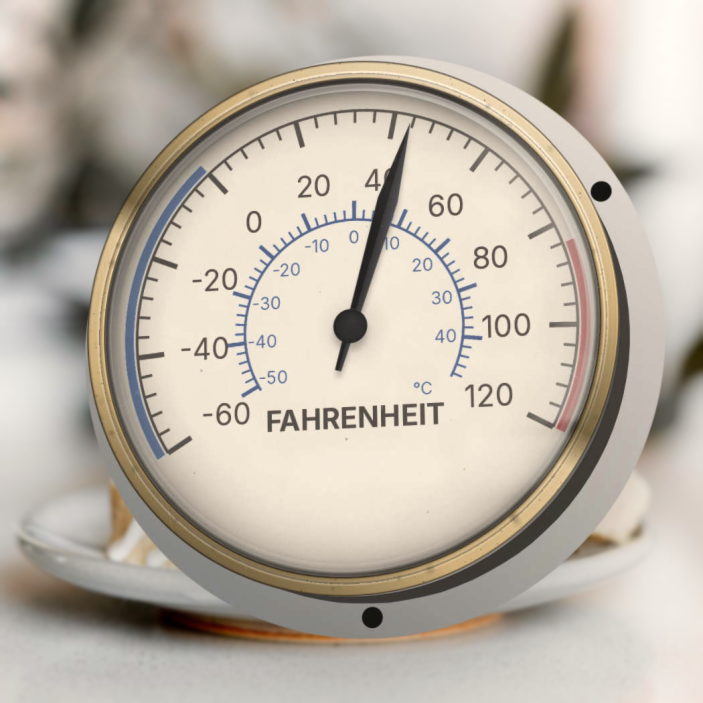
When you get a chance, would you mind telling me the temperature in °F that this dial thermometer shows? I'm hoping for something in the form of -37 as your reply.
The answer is 44
